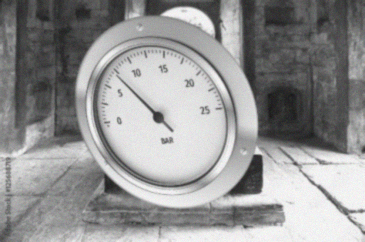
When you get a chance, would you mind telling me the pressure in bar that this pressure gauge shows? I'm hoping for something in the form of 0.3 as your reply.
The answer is 7.5
